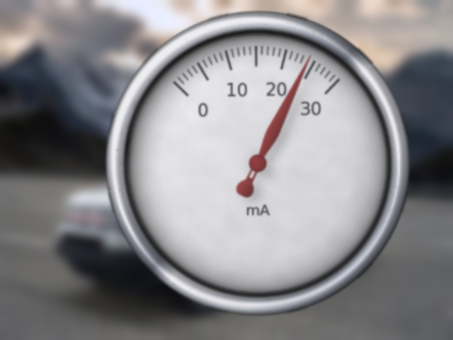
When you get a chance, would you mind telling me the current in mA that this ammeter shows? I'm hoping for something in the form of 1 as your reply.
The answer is 24
